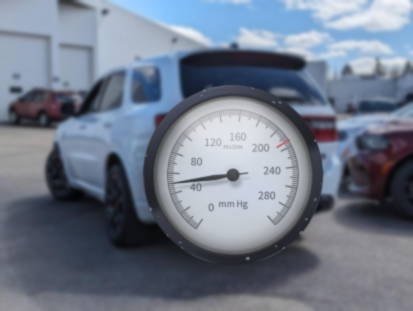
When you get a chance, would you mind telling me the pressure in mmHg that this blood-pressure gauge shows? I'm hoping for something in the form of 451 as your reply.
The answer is 50
